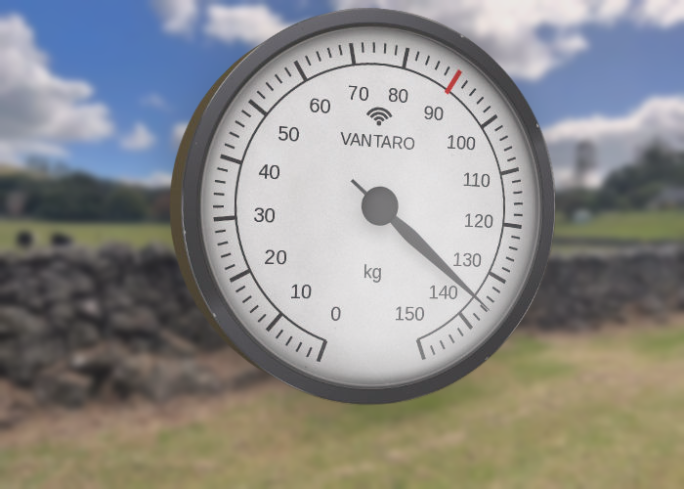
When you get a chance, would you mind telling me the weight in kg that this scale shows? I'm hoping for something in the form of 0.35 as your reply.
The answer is 136
